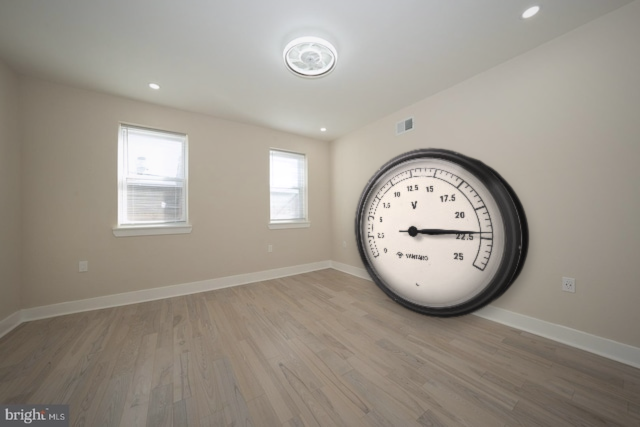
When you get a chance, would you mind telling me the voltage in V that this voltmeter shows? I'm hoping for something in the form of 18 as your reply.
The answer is 22
